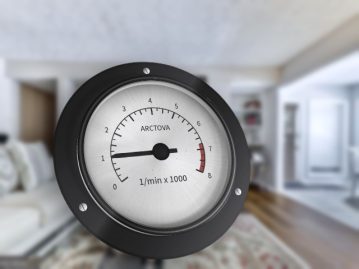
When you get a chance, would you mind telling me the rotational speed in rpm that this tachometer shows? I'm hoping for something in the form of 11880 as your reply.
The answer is 1000
